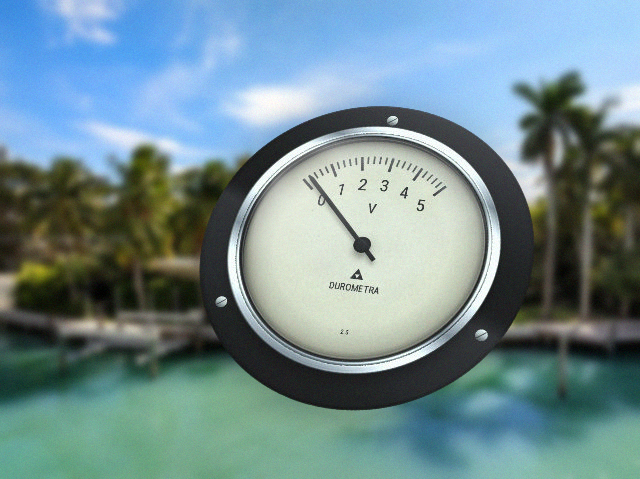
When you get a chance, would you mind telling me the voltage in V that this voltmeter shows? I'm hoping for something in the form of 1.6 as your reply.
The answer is 0.2
